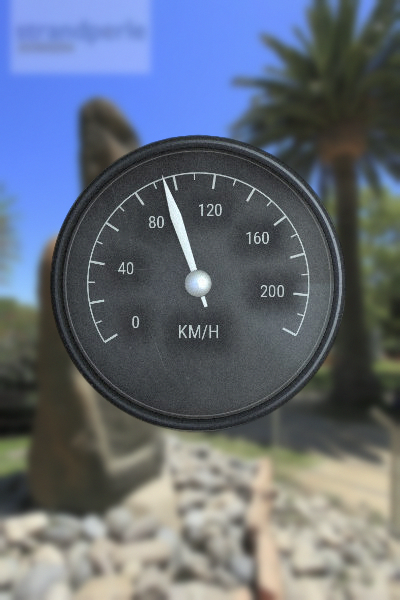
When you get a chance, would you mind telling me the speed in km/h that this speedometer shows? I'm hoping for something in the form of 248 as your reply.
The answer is 95
